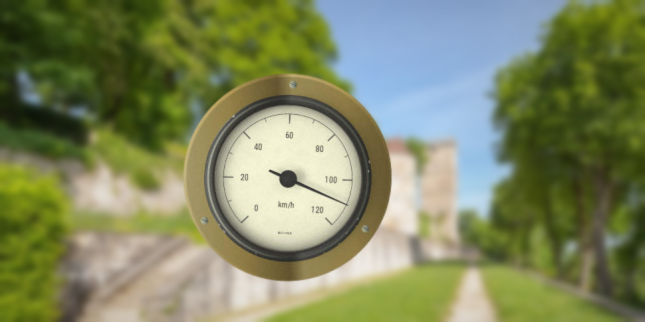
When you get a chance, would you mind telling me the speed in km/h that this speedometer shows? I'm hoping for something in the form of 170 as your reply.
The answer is 110
